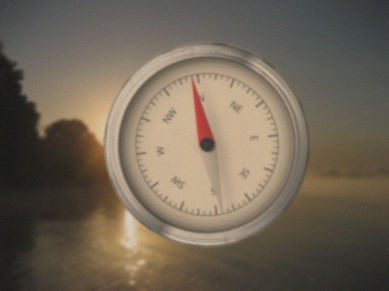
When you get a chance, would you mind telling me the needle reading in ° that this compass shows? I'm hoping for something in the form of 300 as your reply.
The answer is 355
